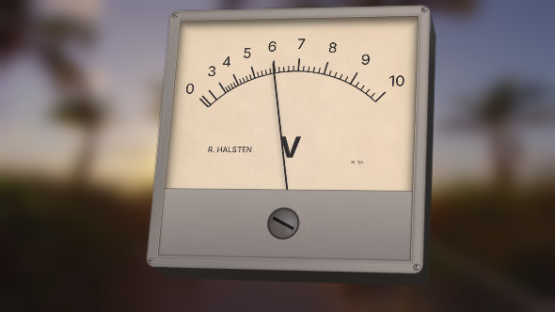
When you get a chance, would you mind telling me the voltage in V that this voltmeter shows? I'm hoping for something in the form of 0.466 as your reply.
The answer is 6
